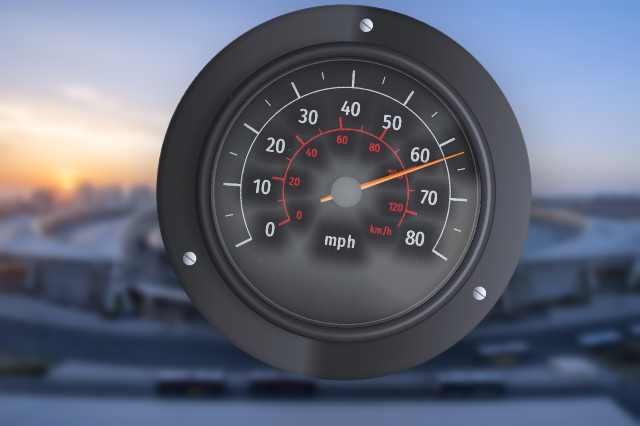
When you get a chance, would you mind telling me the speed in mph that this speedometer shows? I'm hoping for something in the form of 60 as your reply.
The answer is 62.5
